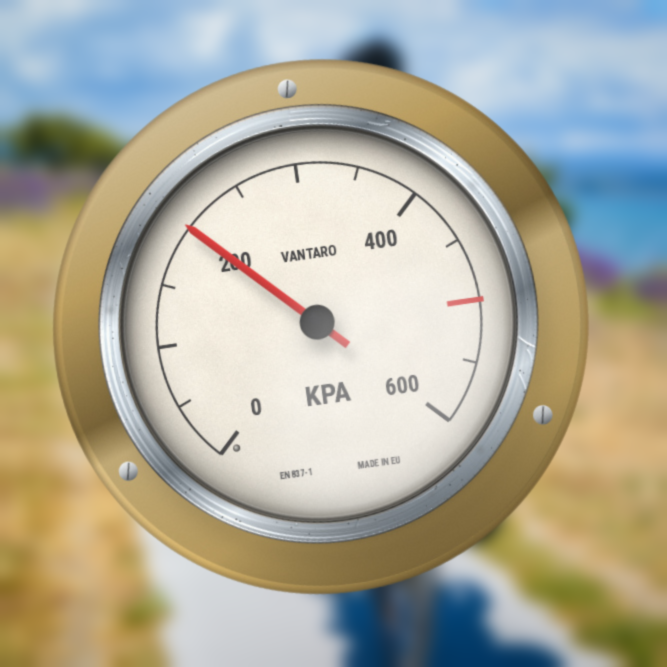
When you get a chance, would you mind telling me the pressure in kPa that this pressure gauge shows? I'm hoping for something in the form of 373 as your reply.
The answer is 200
